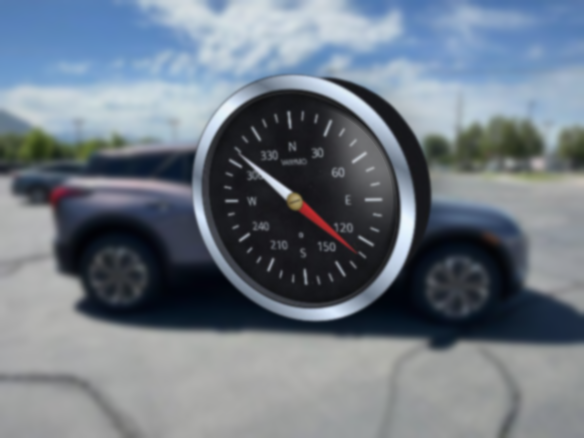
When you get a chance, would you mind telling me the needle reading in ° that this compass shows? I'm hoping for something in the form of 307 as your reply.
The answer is 130
